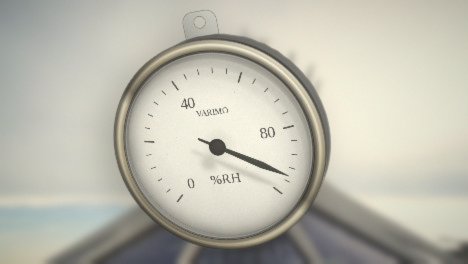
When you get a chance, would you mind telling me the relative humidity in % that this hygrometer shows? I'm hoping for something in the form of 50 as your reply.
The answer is 94
